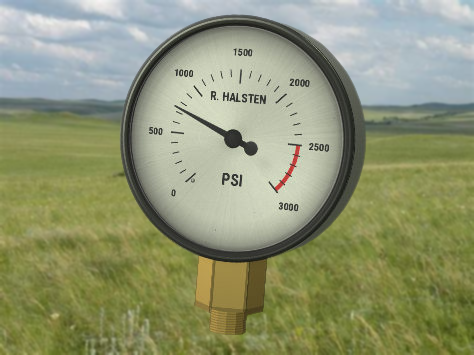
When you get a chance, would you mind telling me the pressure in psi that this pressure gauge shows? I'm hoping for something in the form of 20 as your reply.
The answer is 750
